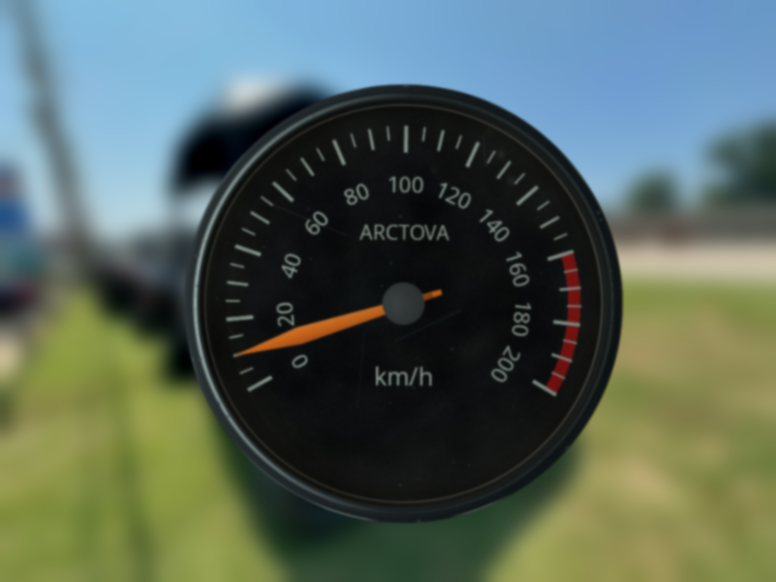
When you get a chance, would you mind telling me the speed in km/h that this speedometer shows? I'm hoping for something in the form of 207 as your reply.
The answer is 10
